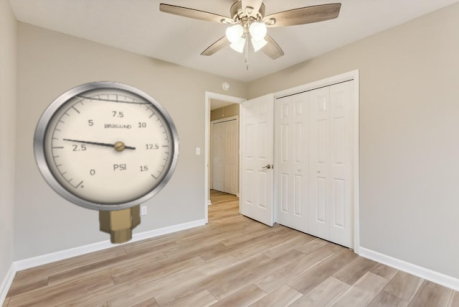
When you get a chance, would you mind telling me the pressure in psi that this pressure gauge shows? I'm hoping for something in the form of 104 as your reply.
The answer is 3
